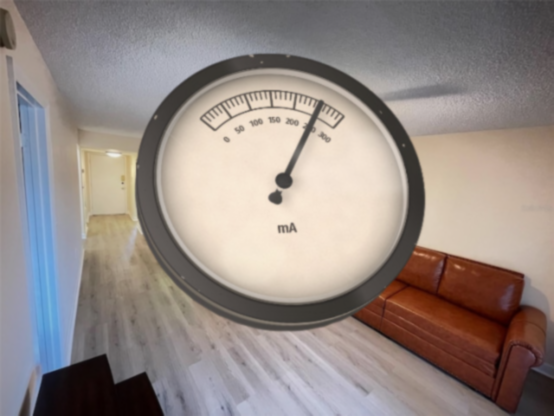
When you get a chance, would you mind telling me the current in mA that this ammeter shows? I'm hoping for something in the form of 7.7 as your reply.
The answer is 250
